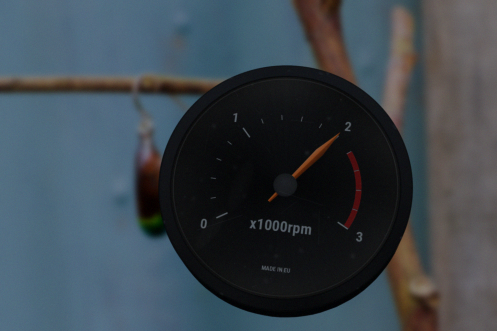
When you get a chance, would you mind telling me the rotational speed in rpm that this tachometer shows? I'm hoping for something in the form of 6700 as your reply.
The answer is 2000
